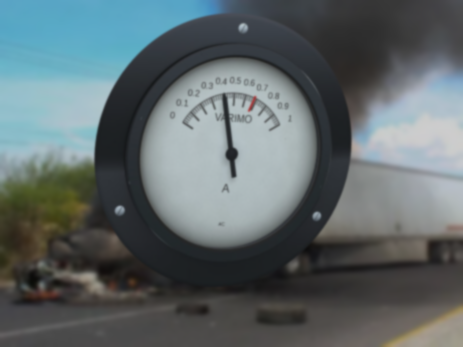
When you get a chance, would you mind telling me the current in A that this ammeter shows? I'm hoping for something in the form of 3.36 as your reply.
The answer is 0.4
